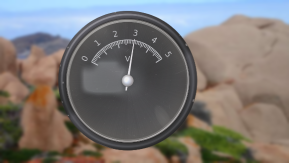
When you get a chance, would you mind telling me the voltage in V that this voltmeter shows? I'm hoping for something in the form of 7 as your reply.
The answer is 3
